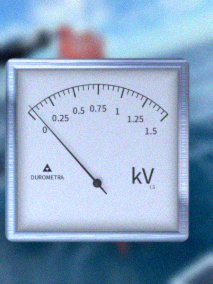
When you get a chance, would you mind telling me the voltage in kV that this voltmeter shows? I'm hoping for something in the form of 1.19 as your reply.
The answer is 0.05
